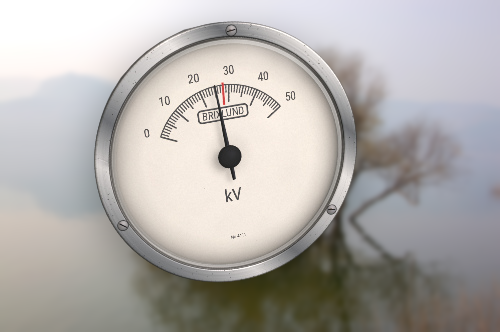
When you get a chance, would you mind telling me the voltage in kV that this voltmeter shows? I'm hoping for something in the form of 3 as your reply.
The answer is 25
